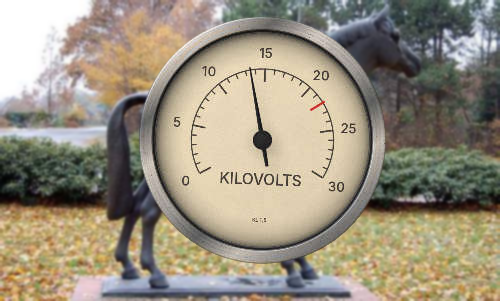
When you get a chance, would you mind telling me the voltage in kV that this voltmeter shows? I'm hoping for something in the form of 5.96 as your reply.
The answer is 13.5
